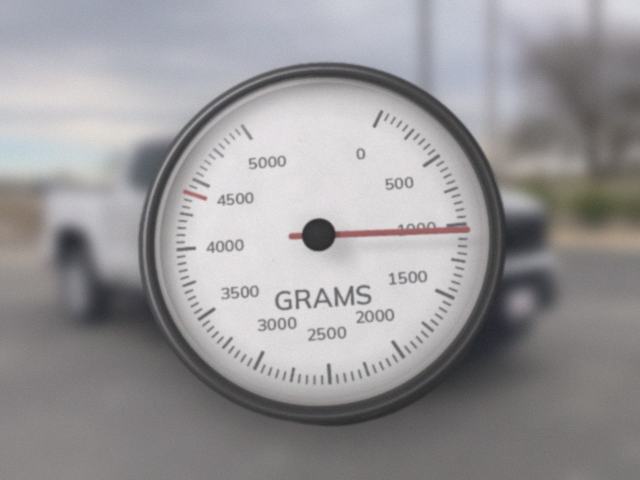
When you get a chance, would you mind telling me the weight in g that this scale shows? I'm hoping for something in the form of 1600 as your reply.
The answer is 1050
